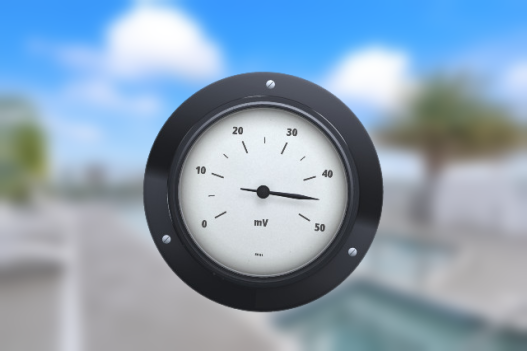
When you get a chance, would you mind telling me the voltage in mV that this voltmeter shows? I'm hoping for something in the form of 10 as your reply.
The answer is 45
